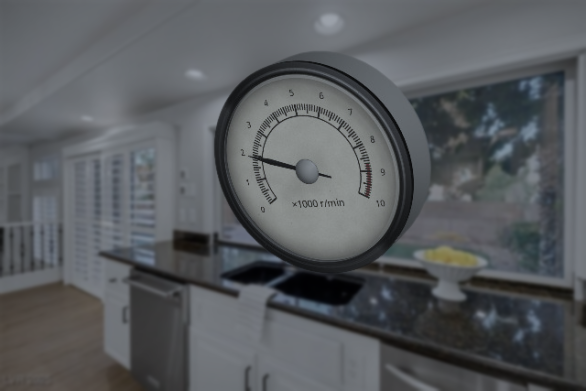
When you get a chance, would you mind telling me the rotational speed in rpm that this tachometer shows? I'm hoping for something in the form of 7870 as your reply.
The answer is 2000
